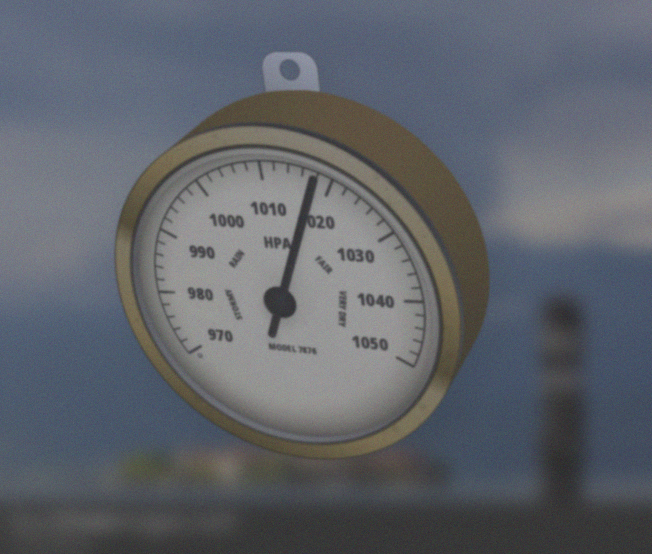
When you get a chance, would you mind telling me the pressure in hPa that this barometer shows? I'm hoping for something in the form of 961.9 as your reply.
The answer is 1018
